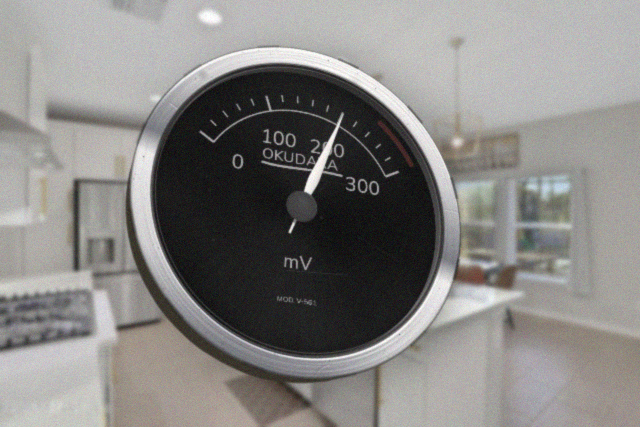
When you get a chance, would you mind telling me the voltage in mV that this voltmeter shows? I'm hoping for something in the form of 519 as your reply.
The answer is 200
